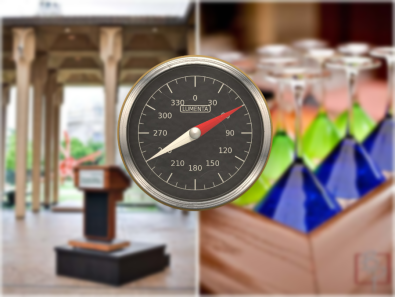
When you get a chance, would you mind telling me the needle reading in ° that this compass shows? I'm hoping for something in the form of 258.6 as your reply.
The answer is 60
